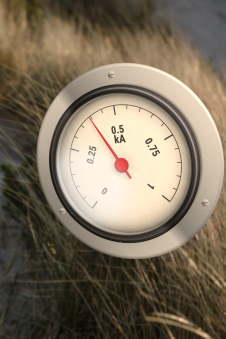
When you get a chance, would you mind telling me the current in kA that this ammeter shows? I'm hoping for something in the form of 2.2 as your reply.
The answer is 0.4
